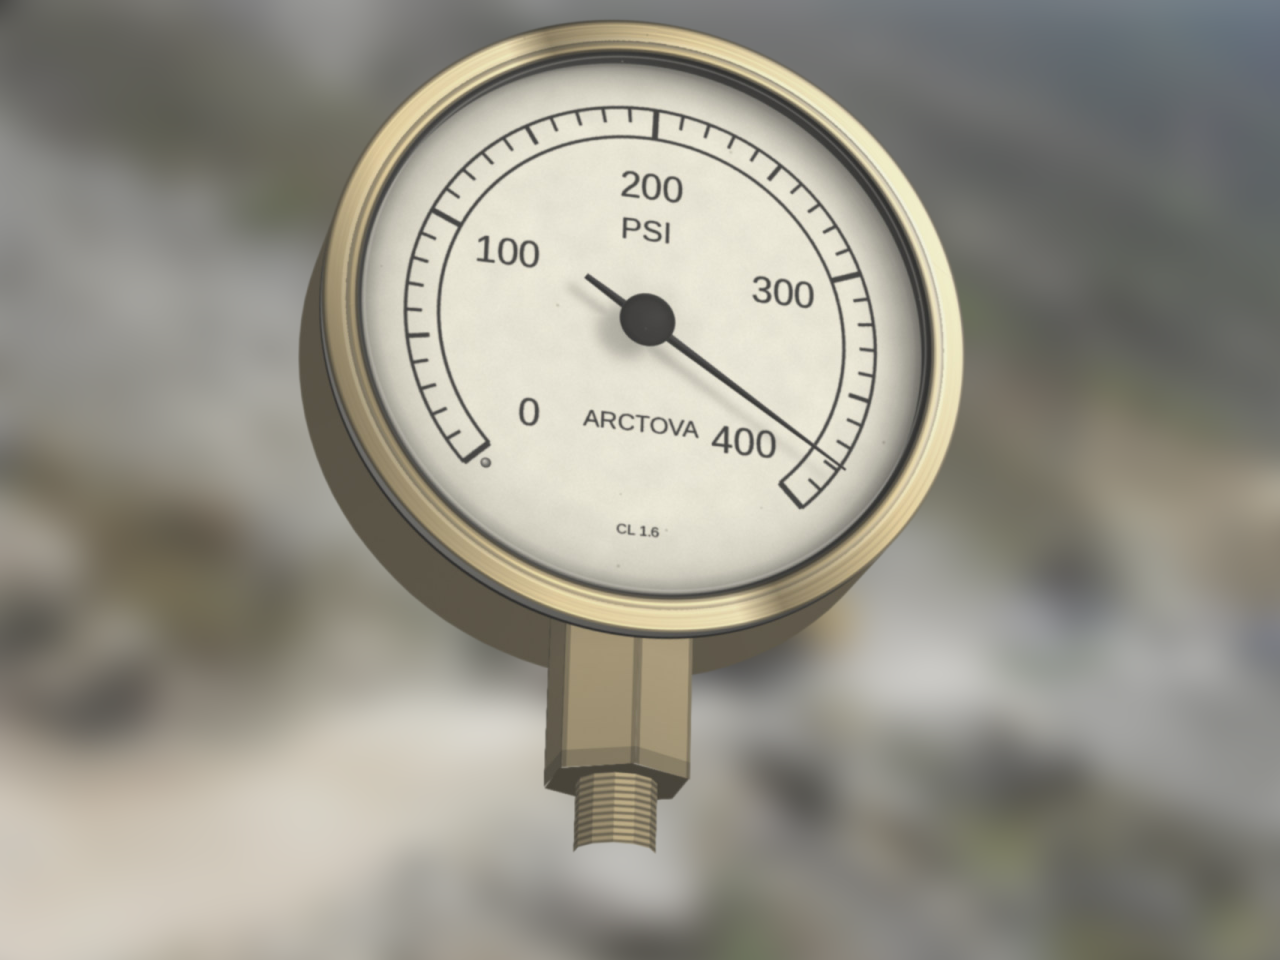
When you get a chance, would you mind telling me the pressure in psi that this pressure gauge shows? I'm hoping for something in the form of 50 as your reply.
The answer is 380
